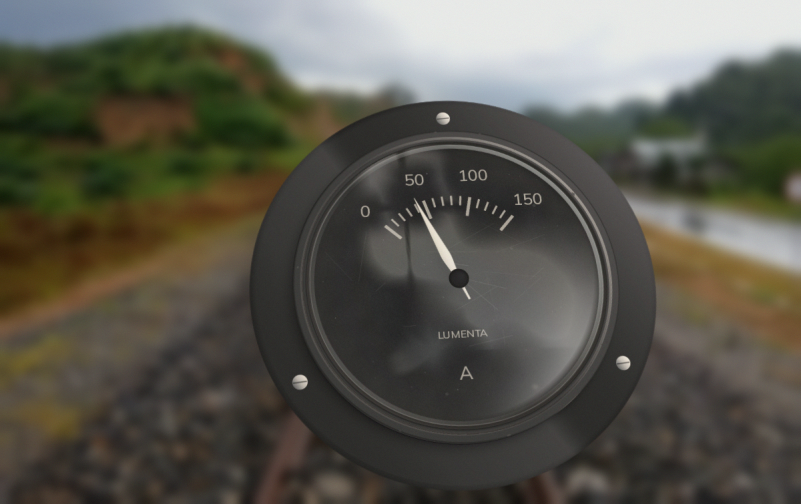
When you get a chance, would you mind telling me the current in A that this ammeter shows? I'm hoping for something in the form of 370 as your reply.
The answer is 40
